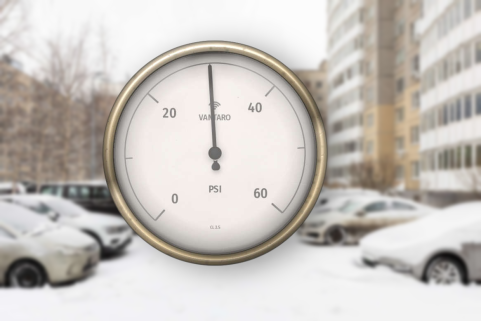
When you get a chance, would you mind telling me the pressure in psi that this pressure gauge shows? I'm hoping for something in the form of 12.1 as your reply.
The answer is 30
